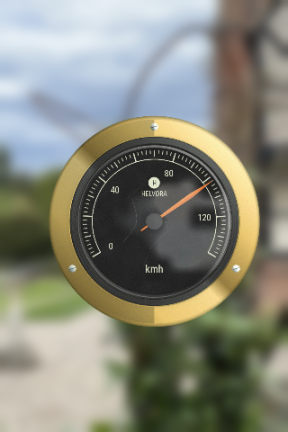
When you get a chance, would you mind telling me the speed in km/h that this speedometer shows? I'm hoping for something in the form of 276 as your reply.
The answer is 102
